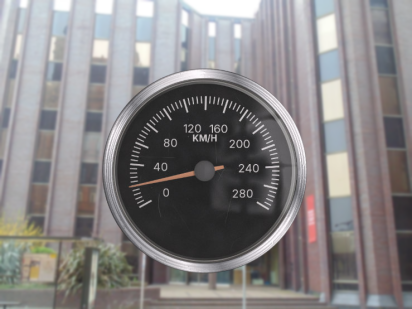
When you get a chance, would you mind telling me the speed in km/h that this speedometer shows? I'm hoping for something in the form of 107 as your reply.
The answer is 20
